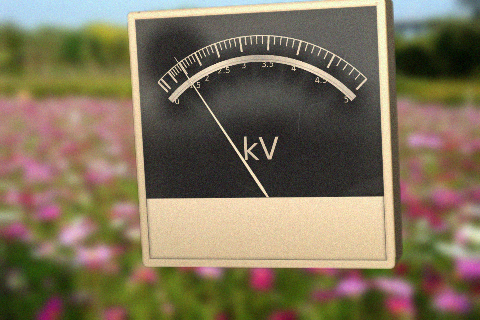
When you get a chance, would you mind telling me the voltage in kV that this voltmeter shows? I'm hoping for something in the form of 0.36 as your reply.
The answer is 1.5
